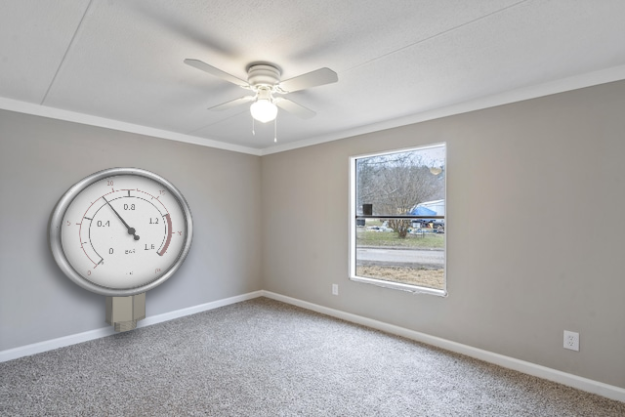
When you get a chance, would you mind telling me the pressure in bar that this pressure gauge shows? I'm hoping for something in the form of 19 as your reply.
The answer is 0.6
